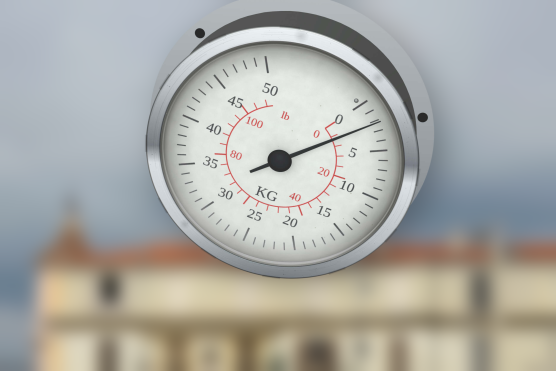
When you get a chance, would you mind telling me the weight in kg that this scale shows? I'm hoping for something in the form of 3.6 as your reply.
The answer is 2
